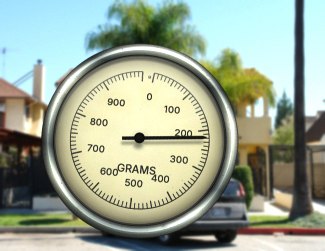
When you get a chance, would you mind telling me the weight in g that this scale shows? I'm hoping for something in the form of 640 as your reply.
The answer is 220
